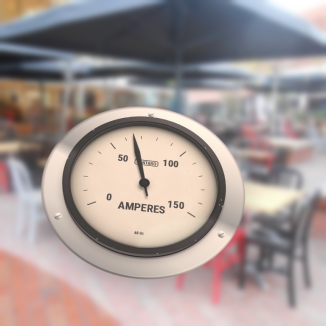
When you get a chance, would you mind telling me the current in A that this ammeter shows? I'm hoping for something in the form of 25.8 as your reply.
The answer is 65
